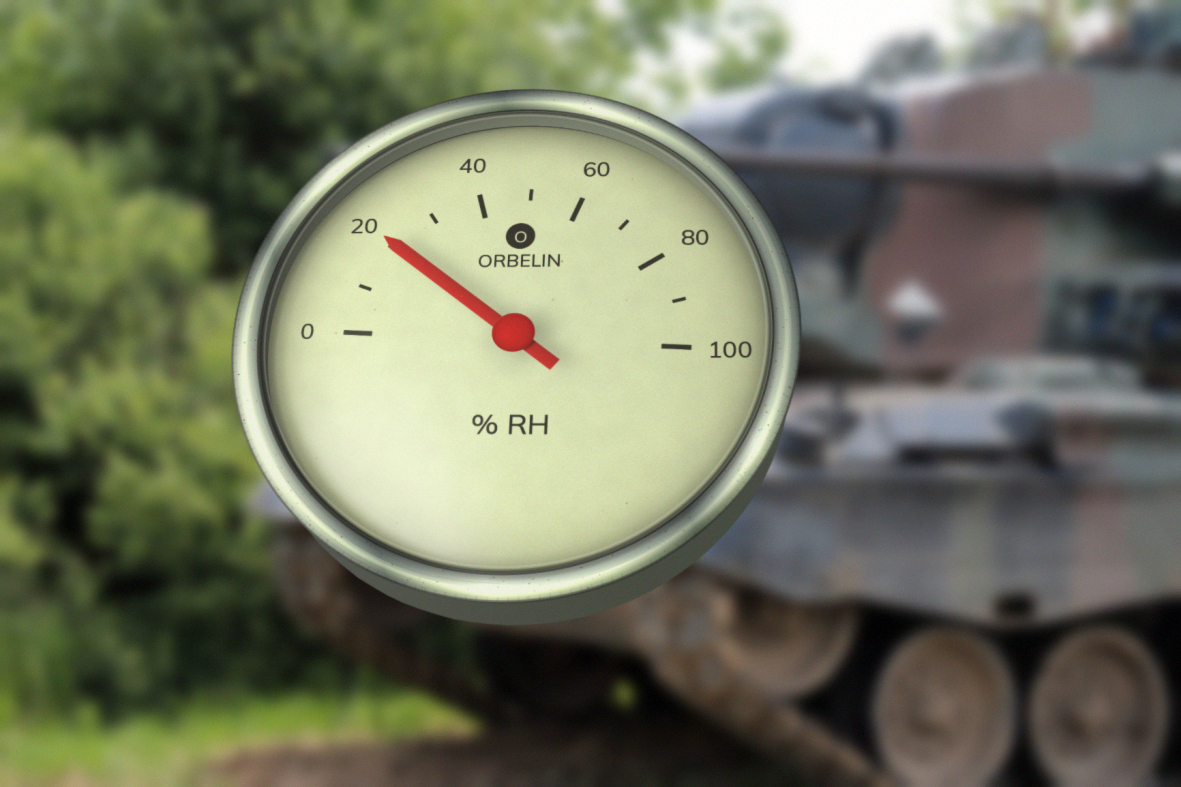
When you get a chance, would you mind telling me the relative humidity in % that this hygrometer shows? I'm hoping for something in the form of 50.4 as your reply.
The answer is 20
